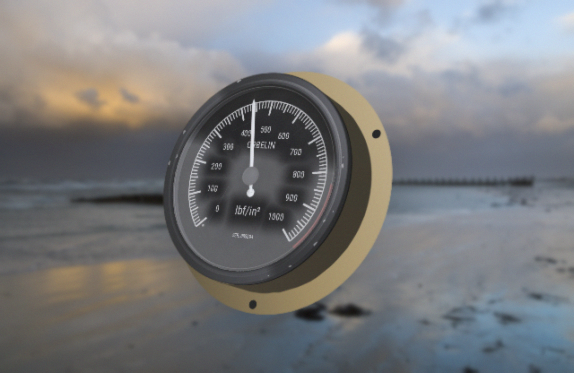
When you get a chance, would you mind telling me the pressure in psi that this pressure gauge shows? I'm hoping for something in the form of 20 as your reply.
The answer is 450
